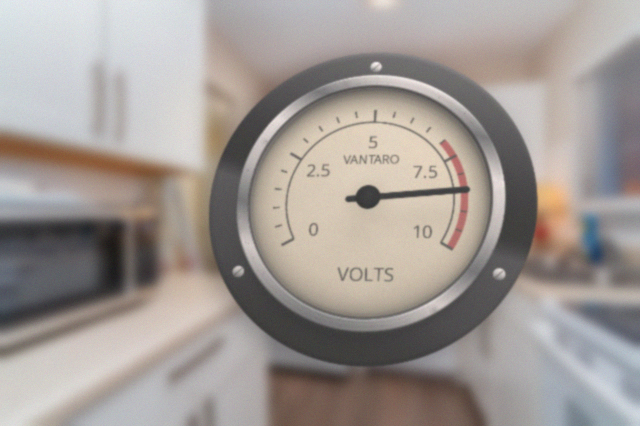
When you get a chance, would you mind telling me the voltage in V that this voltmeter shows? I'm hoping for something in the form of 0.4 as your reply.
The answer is 8.5
